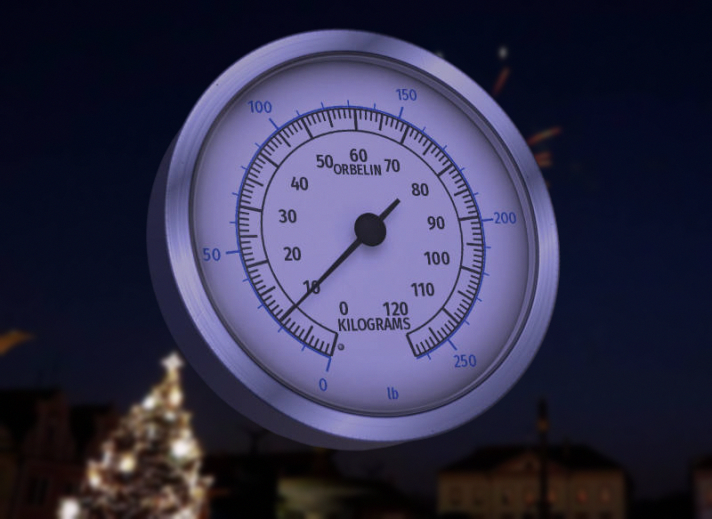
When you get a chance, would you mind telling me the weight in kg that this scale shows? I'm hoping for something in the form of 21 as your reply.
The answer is 10
